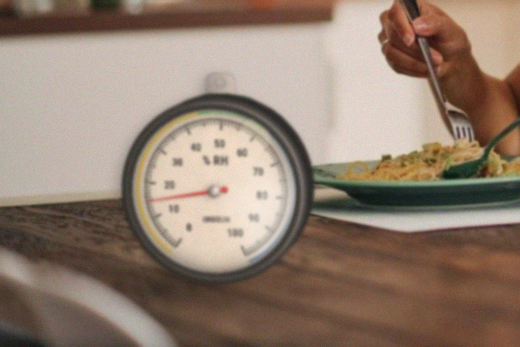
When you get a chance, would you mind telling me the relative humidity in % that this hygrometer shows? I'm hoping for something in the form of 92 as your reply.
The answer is 15
